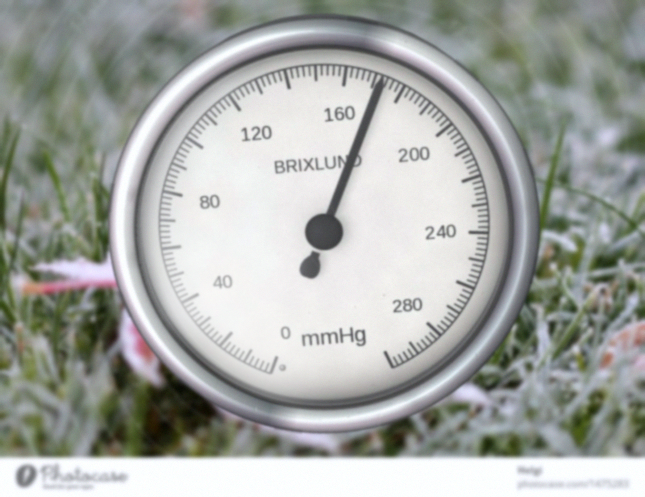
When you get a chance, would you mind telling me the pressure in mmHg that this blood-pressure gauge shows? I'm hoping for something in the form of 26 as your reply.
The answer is 172
